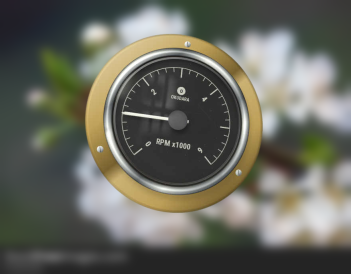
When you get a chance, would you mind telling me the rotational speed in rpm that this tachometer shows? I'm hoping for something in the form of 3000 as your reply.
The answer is 1000
